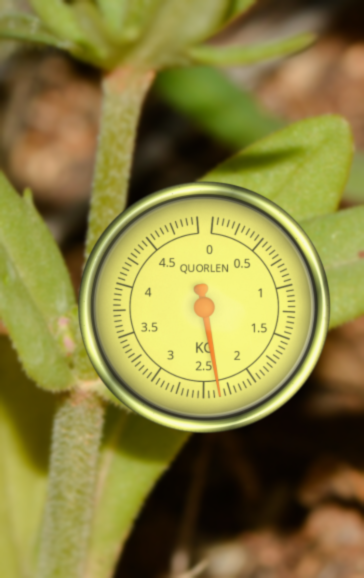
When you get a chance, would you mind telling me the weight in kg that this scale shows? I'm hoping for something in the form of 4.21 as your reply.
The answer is 2.35
